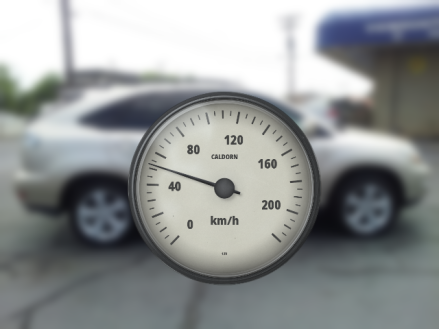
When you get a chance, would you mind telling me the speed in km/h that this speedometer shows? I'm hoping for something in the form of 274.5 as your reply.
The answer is 52.5
